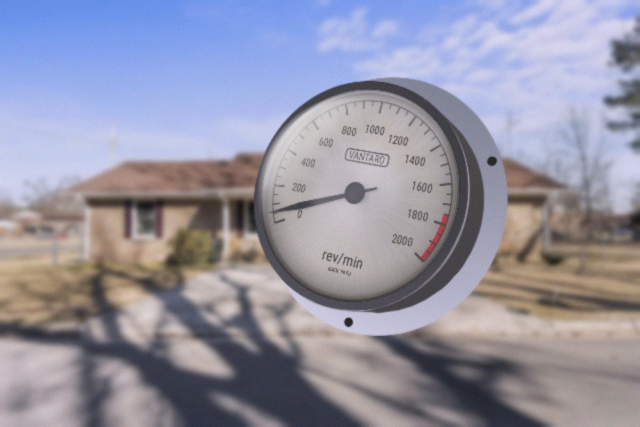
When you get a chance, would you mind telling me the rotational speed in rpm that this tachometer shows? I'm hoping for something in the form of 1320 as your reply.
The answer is 50
